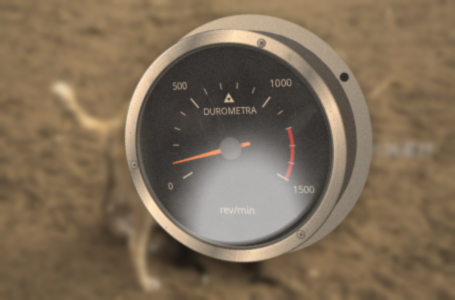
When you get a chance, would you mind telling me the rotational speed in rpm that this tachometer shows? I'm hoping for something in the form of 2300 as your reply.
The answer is 100
